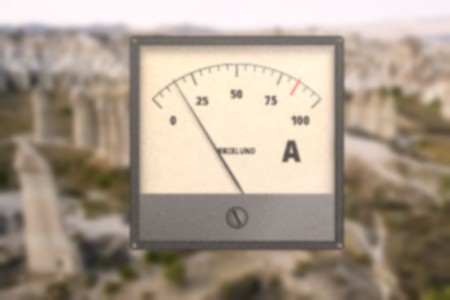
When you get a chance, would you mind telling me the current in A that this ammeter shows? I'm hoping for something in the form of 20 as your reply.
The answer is 15
